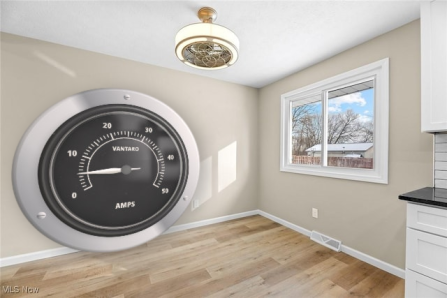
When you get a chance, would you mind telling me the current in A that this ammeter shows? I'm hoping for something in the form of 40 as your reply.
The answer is 5
